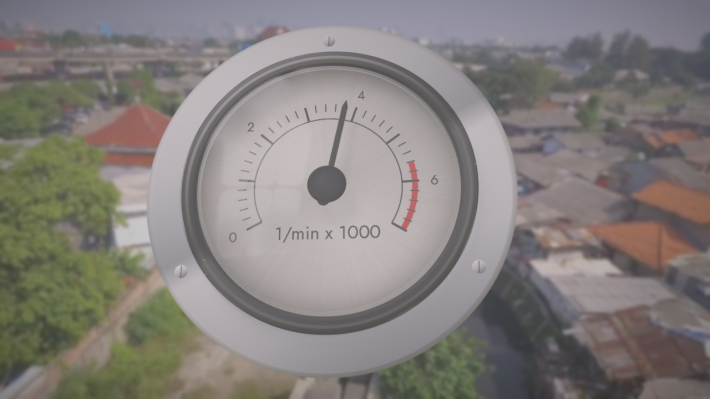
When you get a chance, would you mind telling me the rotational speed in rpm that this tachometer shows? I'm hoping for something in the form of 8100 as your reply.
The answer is 3800
